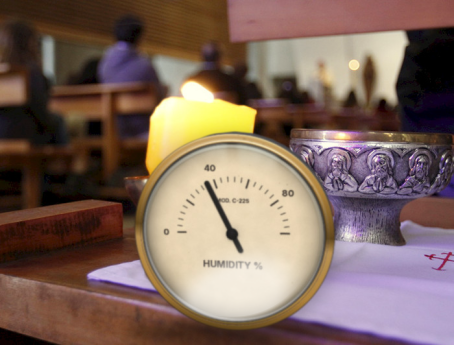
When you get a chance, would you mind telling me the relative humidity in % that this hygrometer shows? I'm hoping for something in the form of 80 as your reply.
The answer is 36
